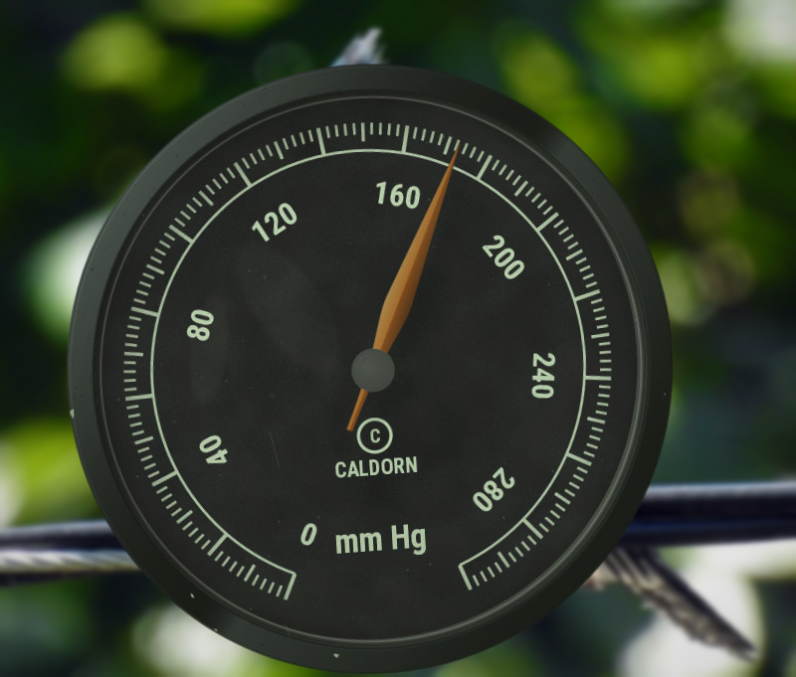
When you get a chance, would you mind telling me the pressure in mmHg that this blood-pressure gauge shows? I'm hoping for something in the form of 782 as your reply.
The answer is 172
